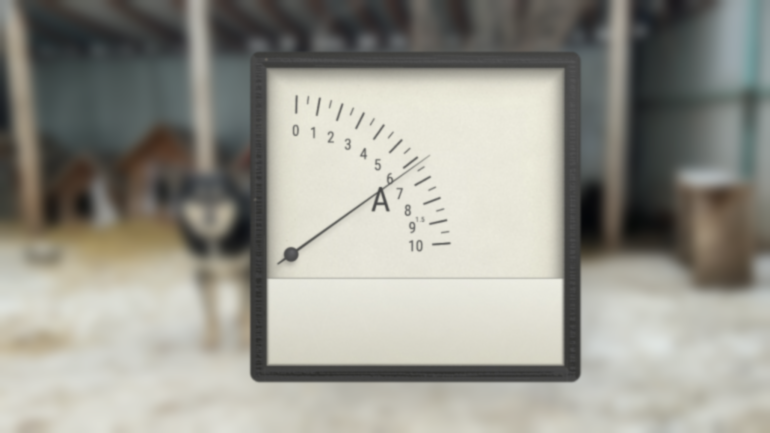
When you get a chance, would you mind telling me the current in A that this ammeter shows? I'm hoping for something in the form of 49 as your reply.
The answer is 6.25
